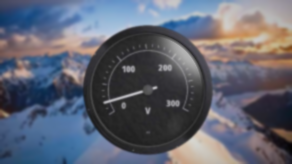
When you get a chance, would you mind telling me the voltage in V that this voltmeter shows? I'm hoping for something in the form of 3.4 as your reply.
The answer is 20
